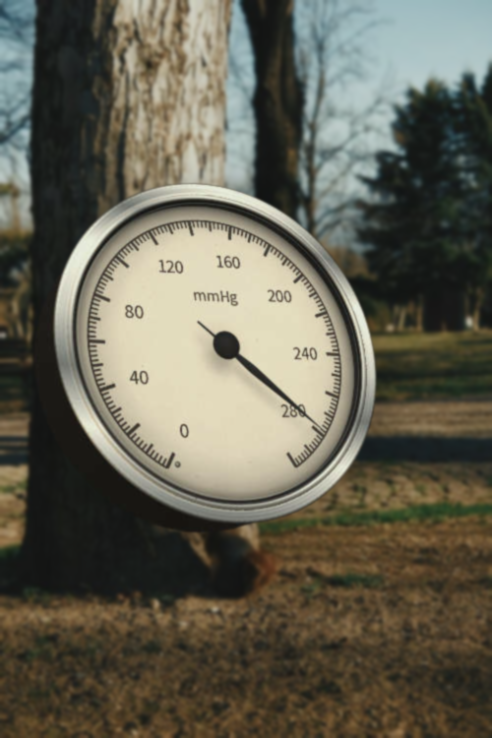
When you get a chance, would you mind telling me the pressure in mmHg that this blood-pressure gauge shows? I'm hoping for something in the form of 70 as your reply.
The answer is 280
